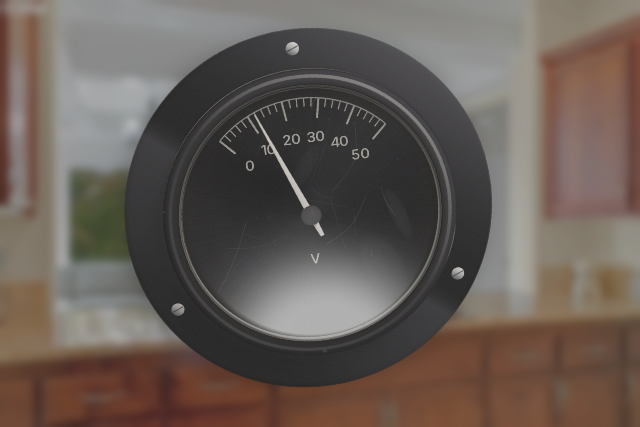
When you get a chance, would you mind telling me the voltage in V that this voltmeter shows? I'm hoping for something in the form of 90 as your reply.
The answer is 12
